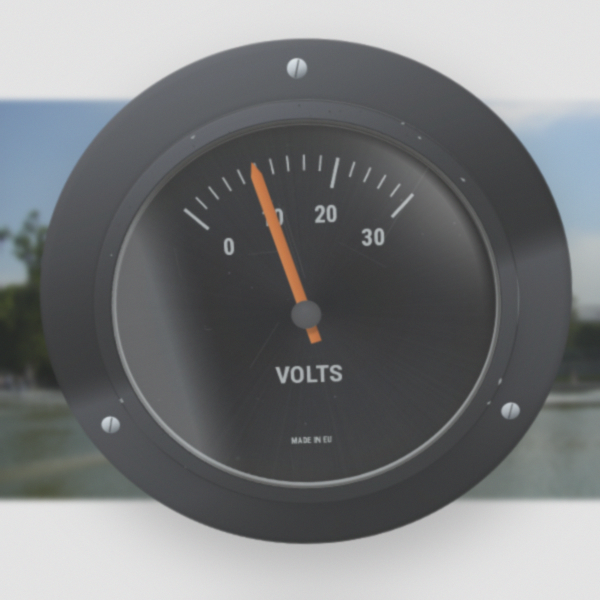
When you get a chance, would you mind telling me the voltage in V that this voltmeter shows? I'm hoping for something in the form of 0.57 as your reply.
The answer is 10
